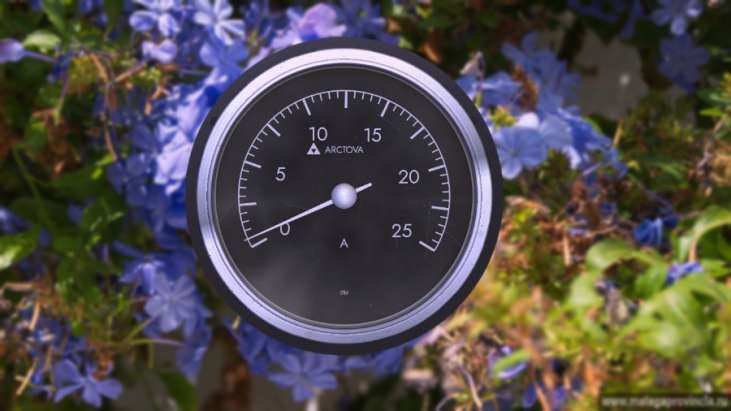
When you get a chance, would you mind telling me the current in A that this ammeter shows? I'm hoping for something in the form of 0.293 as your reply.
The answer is 0.5
